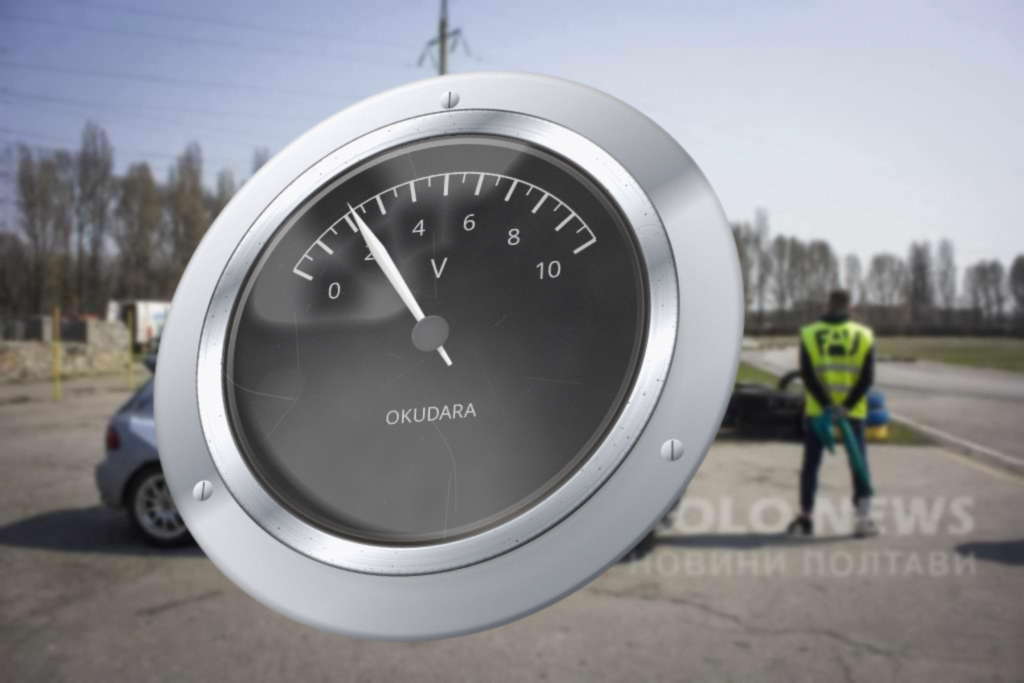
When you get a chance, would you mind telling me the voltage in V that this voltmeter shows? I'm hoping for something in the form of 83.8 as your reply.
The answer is 2.25
